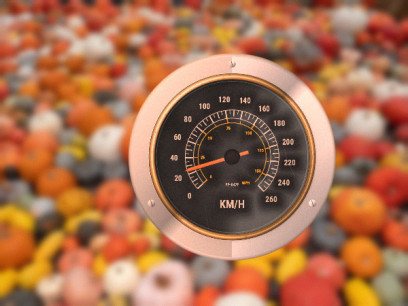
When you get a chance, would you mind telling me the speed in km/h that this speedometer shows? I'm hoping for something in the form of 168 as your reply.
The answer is 25
